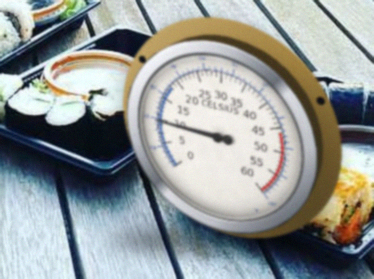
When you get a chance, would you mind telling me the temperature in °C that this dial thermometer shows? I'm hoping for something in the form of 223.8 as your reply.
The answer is 10
